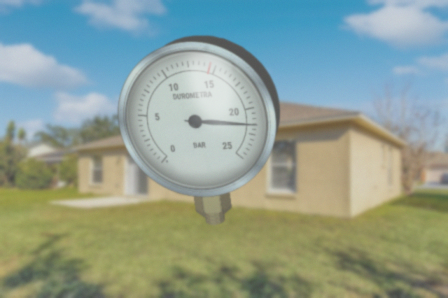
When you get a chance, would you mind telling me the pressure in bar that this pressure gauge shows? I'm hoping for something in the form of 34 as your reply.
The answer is 21.5
